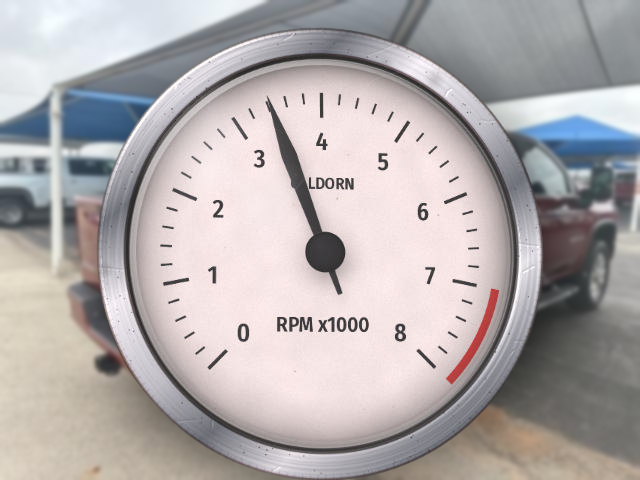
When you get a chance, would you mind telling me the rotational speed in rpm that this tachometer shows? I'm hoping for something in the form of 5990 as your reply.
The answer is 3400
